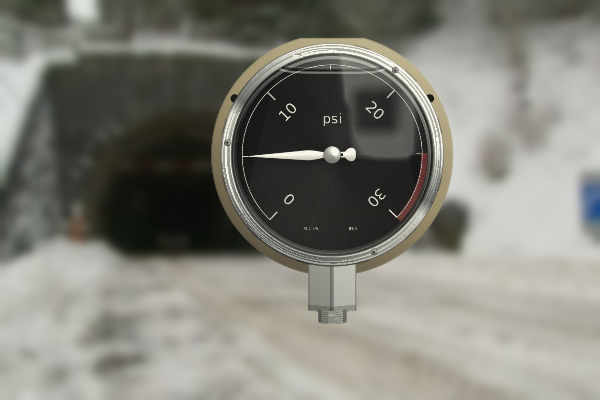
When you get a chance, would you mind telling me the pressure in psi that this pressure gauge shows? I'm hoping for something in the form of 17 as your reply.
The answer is 5
